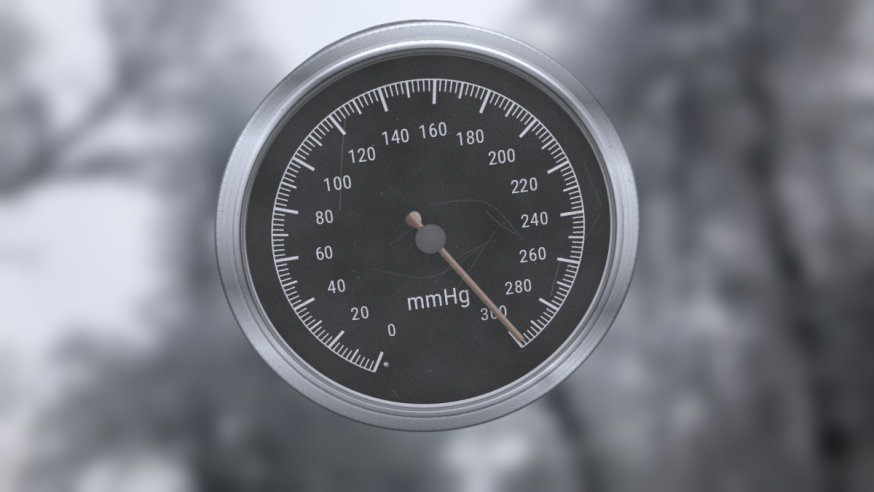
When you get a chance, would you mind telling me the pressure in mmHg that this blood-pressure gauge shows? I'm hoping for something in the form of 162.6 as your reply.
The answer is 298
